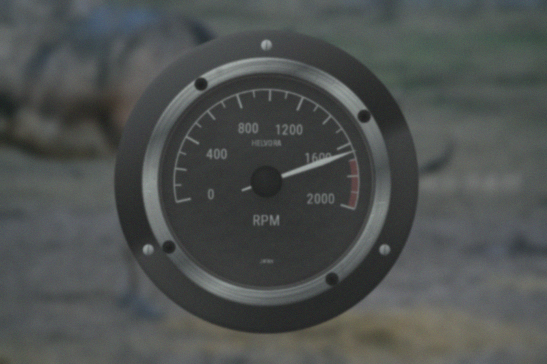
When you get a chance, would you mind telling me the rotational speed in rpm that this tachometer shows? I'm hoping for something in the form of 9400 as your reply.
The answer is 1650
